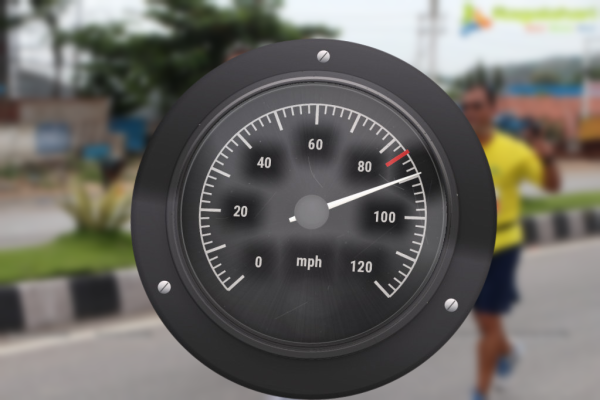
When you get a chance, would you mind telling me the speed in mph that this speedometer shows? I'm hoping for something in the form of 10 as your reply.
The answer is 90
